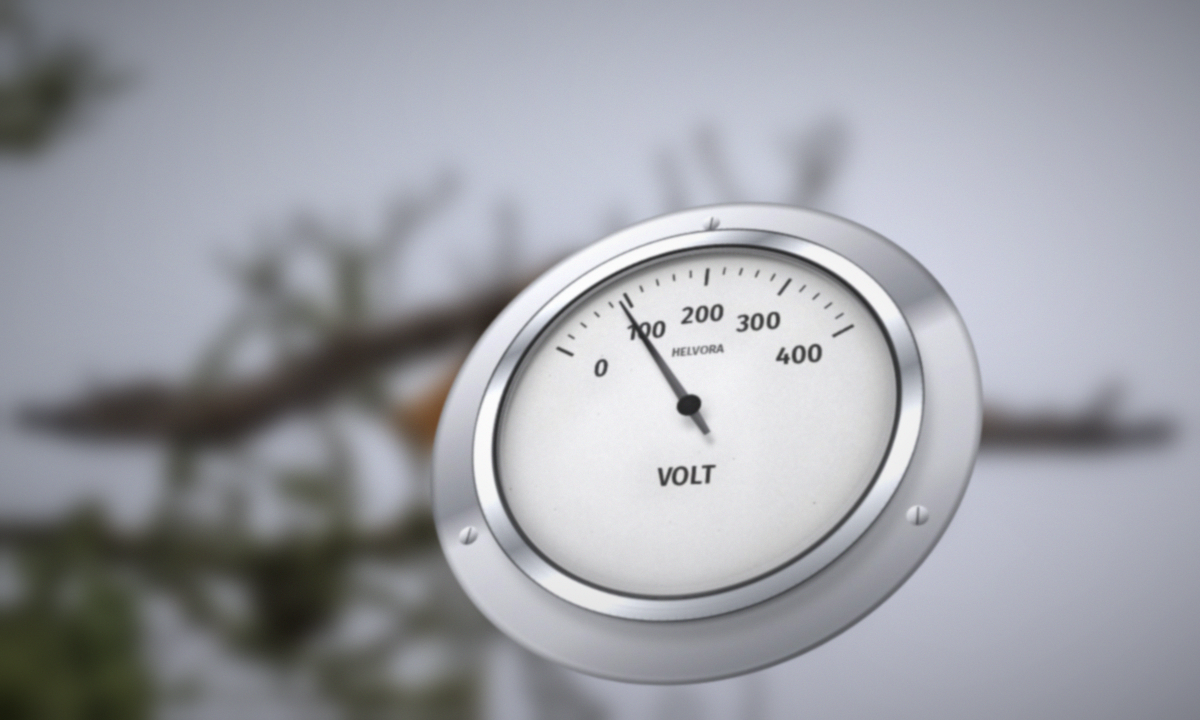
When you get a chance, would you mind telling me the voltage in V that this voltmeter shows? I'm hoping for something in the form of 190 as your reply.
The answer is 90
